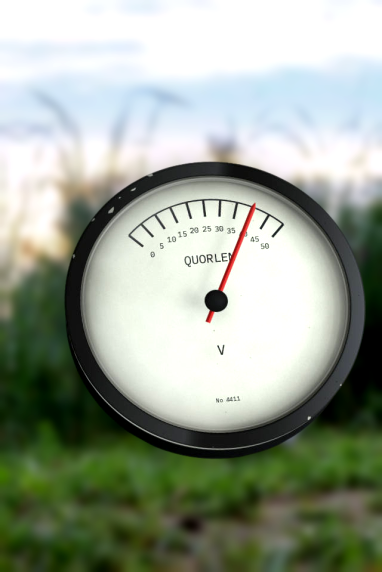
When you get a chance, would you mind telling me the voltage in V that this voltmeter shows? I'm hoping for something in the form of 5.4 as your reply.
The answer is 40
